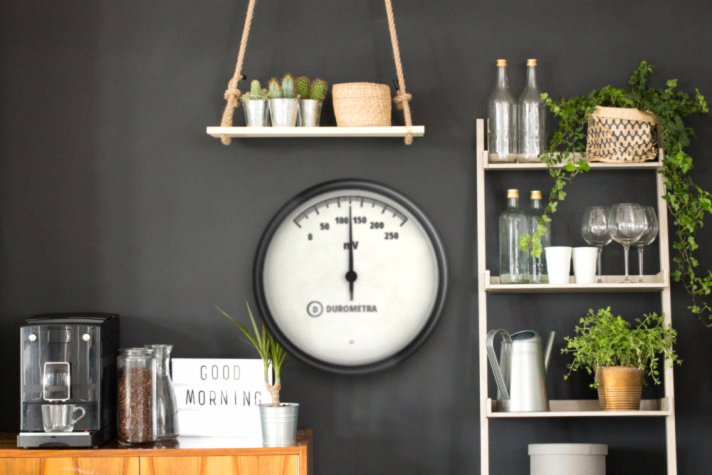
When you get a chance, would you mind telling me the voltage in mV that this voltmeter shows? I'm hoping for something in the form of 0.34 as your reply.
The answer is 125
